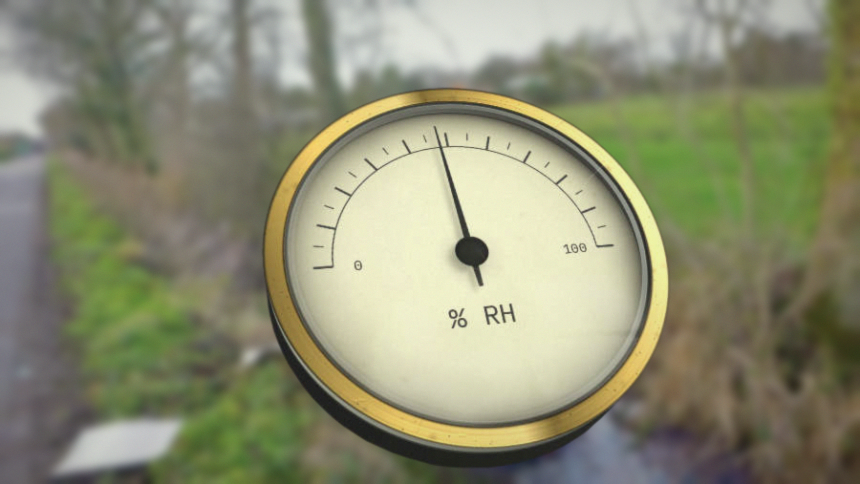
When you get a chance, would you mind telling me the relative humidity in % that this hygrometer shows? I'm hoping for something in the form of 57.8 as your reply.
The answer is 47.5
